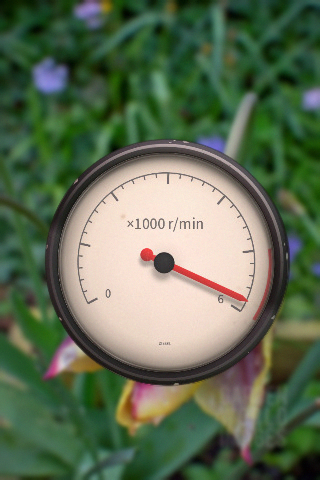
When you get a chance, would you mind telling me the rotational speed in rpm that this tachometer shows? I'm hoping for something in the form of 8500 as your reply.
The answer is 5800
